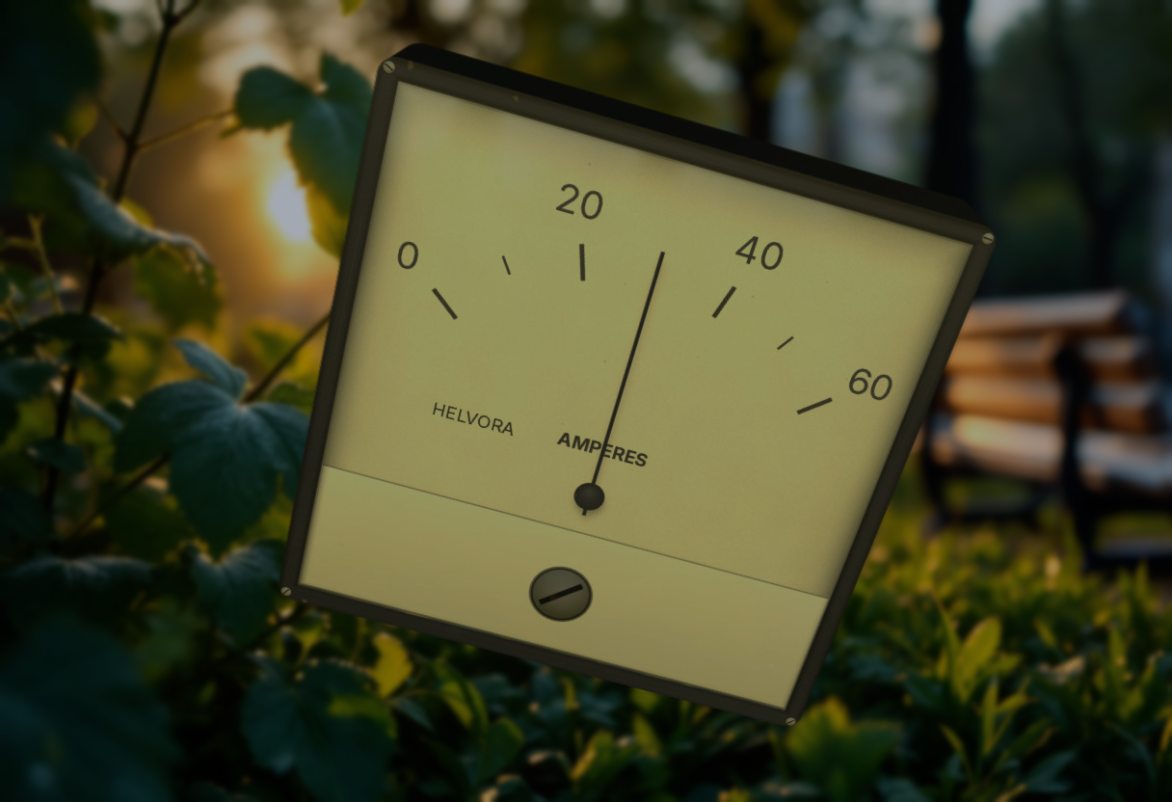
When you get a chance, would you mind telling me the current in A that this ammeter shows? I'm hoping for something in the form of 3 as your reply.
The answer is 30
